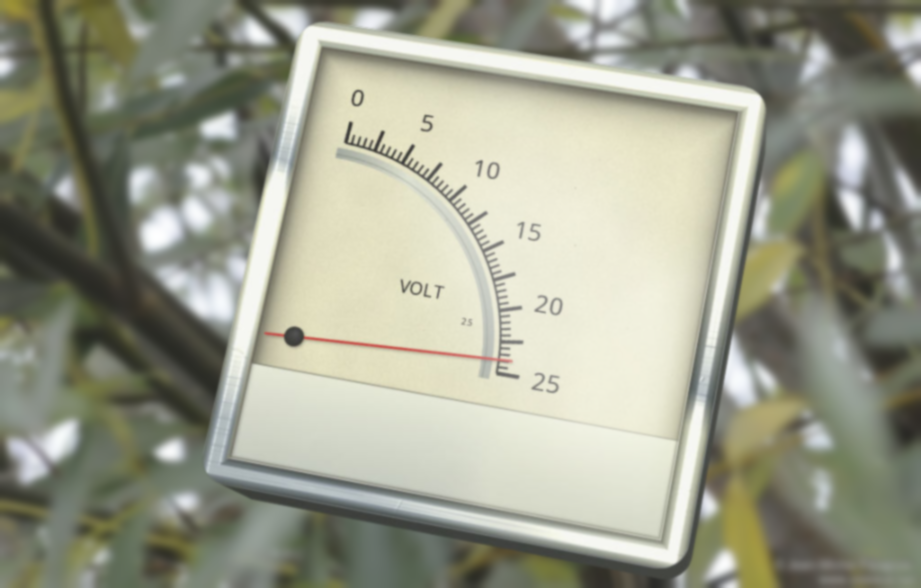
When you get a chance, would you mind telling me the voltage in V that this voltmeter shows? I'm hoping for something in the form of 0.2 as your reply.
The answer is 24
